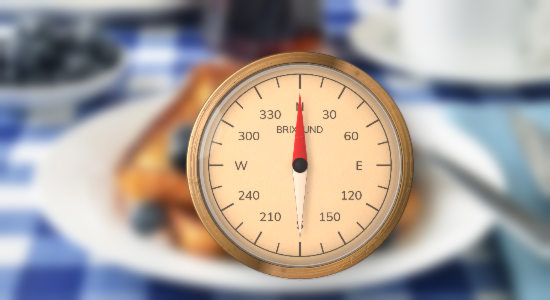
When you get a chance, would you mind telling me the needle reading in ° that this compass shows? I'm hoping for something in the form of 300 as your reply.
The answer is 0
